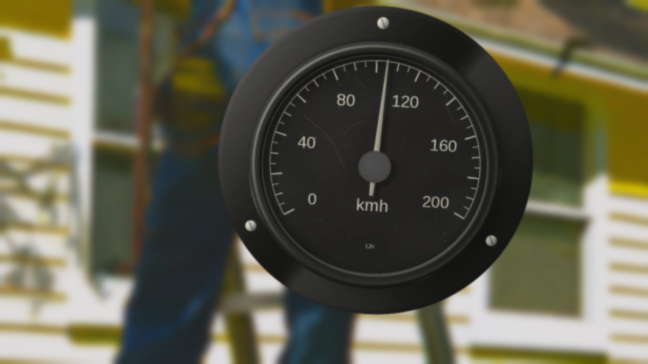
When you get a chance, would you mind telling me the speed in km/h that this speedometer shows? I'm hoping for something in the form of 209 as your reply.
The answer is 105
